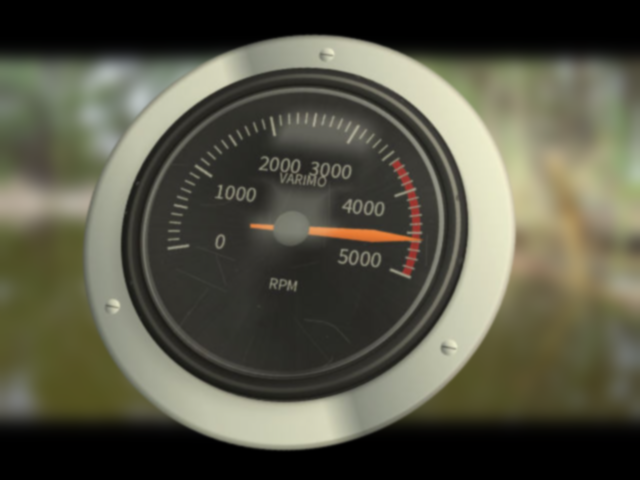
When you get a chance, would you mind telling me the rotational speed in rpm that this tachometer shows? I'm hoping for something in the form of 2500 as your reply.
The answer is 4600
